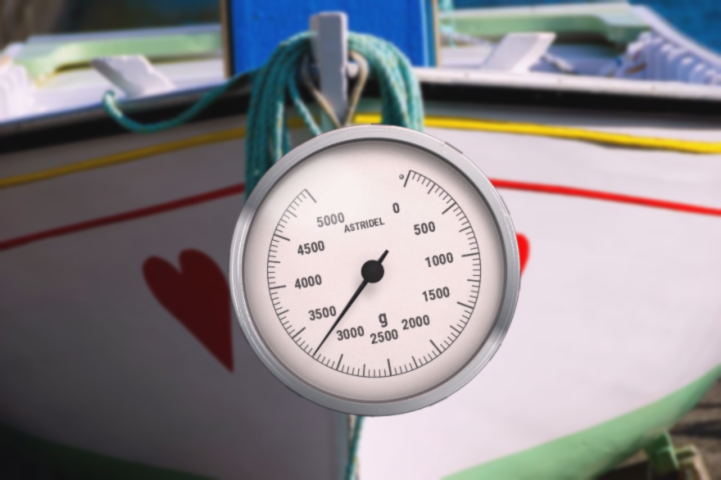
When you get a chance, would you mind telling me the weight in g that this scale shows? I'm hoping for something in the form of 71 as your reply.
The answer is 3250
